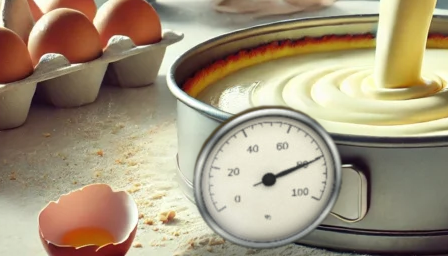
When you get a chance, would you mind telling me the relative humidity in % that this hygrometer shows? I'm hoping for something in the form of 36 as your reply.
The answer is 80
